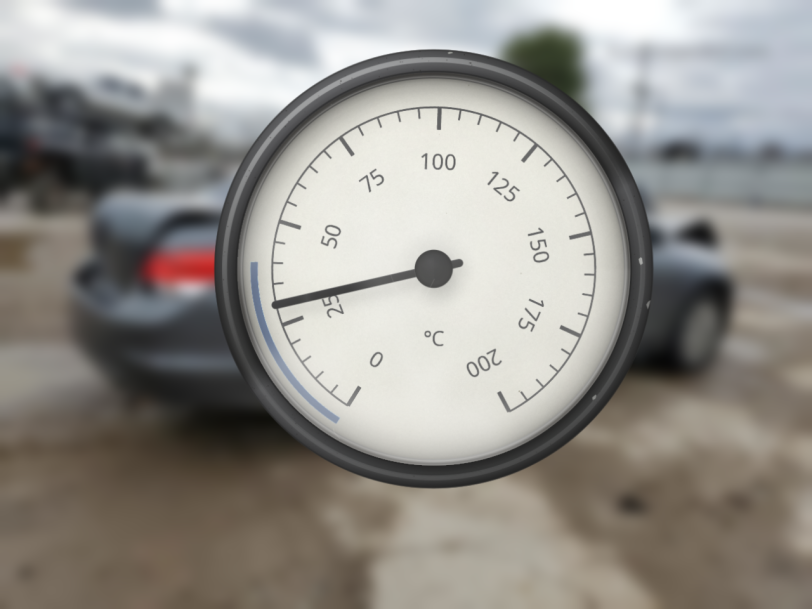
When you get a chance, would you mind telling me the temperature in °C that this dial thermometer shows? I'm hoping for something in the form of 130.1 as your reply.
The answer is 30
